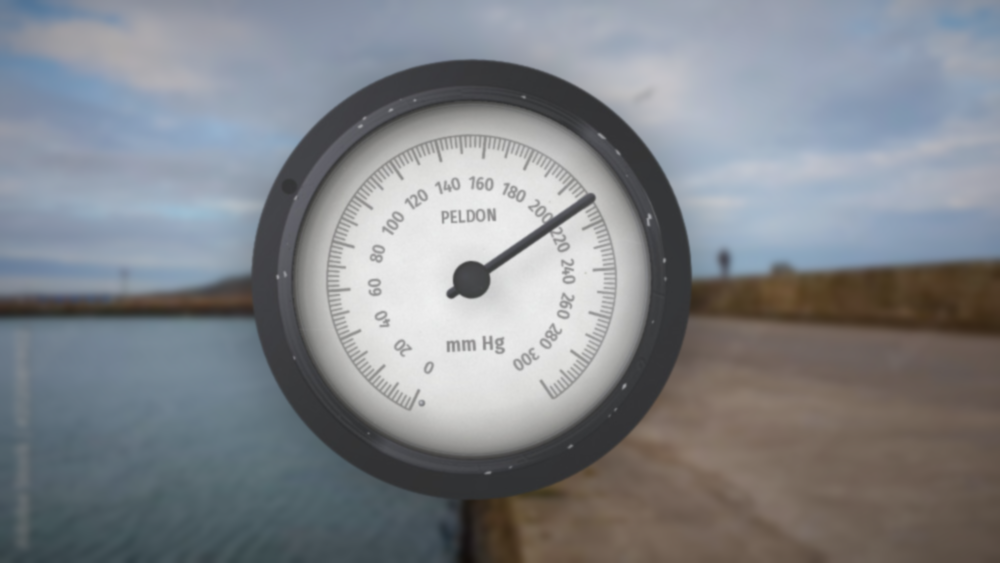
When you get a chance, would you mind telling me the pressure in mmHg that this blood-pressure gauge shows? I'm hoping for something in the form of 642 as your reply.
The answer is 210
